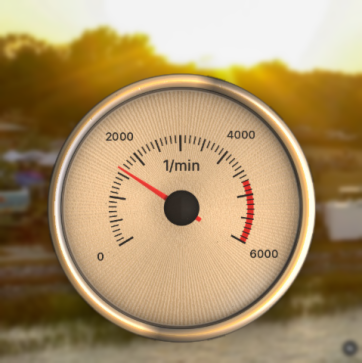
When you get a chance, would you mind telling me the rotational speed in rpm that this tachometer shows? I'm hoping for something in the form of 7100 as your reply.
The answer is 1600
